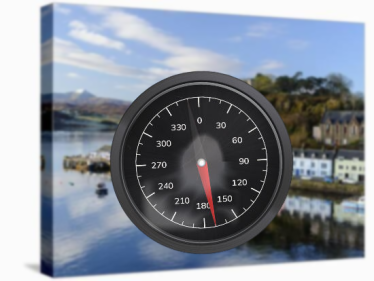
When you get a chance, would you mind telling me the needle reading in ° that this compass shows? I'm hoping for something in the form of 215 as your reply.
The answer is 170
